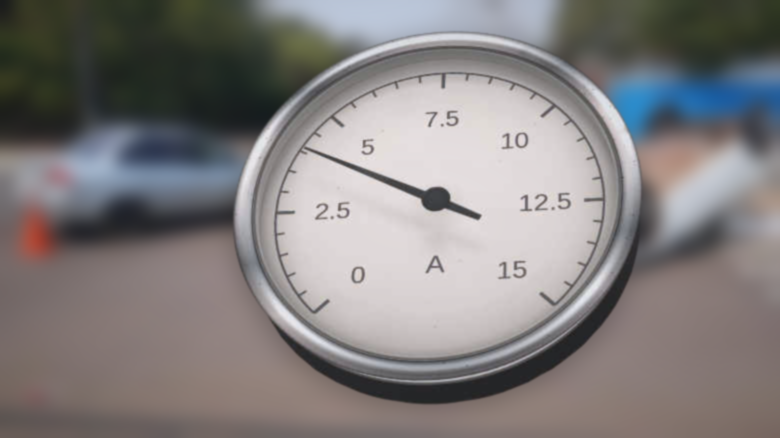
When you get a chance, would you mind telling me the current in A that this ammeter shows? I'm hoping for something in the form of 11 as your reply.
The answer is 4
